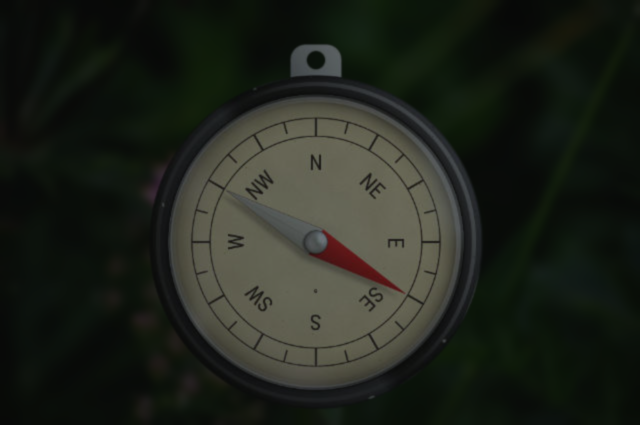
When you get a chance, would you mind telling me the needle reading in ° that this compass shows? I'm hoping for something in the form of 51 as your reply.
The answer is 120
